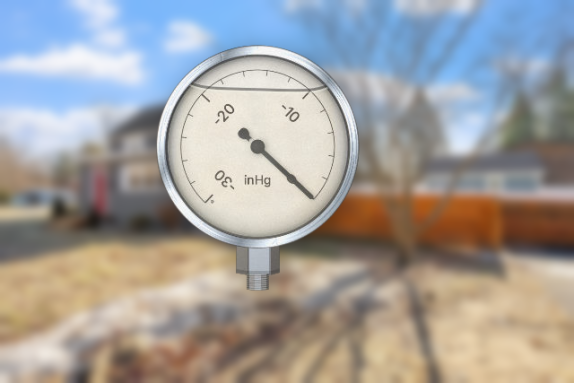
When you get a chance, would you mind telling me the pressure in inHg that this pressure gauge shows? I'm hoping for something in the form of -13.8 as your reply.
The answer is 0
